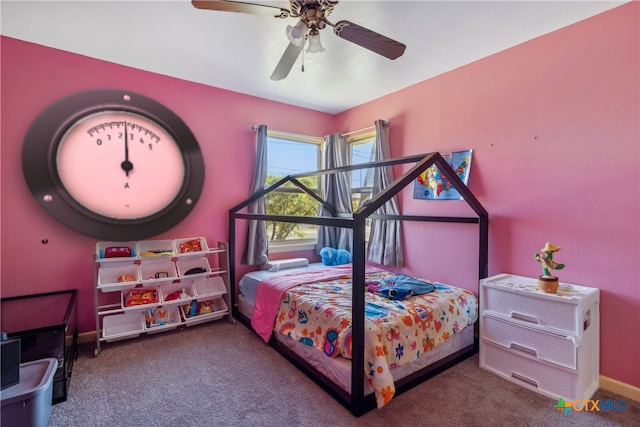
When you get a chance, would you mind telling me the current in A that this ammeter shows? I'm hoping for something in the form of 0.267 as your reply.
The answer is 2.5
